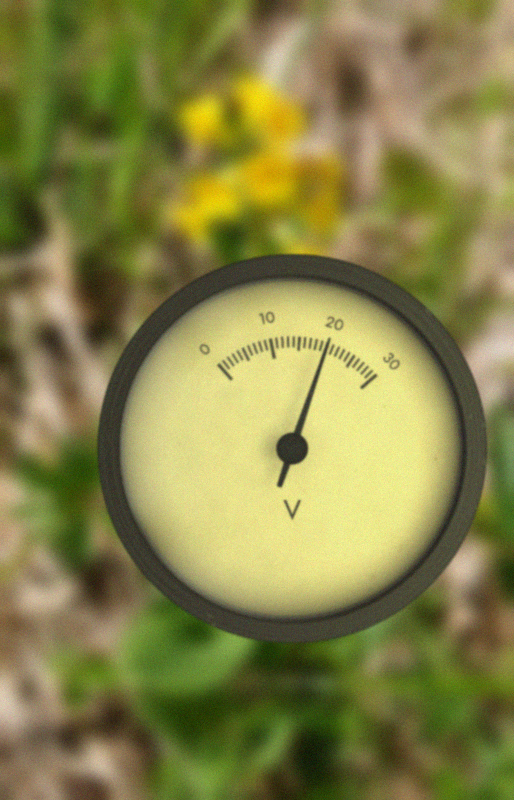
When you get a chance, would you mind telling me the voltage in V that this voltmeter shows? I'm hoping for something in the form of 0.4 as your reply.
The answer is 20
